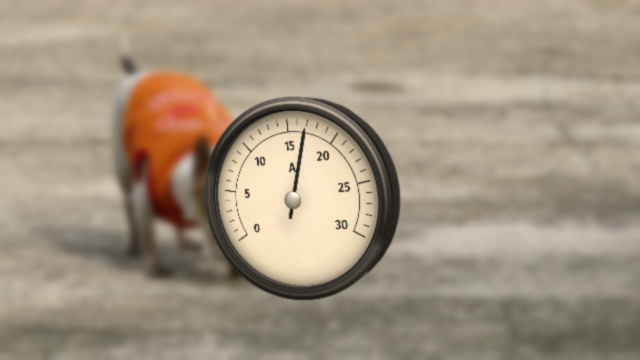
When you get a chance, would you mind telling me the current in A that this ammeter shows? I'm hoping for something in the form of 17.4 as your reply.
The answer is 17
